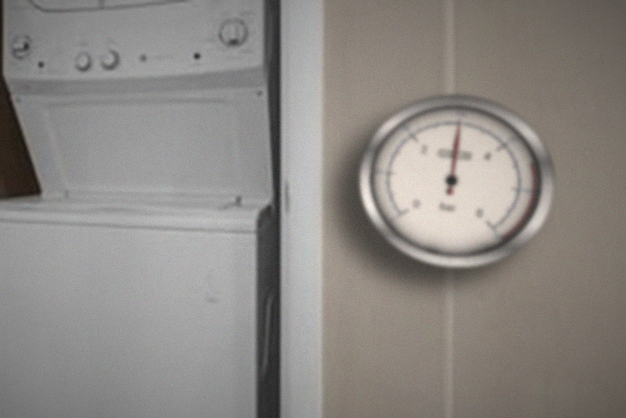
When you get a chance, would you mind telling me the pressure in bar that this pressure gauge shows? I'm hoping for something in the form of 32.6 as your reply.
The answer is 3
